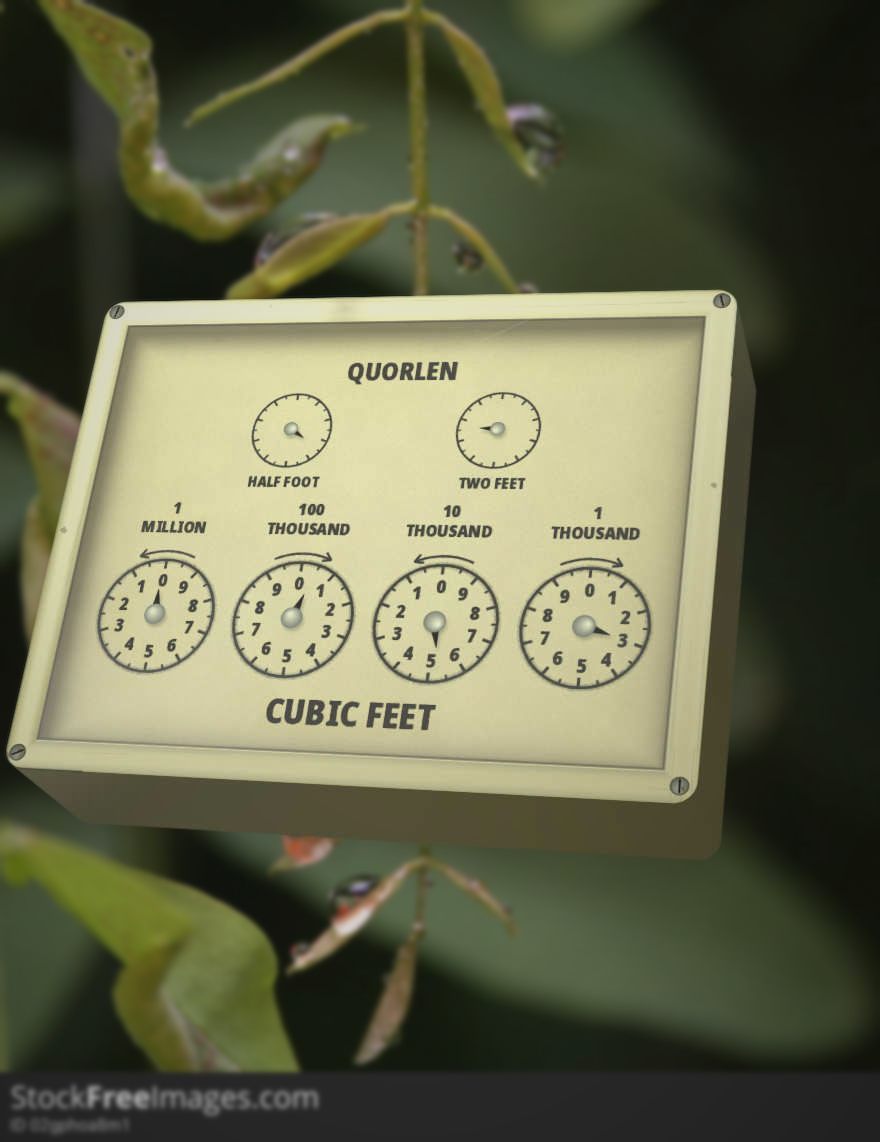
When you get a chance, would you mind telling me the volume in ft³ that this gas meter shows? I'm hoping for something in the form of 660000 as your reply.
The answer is 5300
